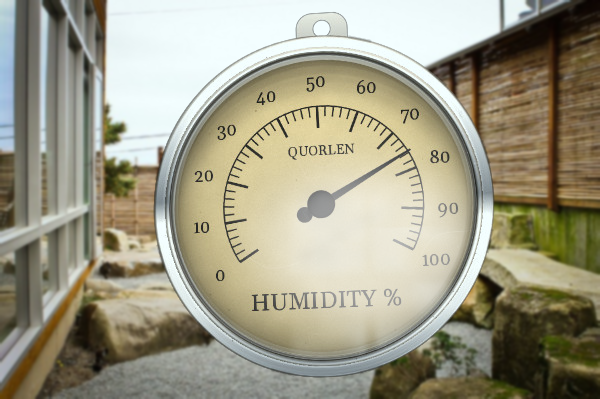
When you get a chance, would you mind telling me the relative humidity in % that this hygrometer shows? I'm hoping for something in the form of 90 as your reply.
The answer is 76
